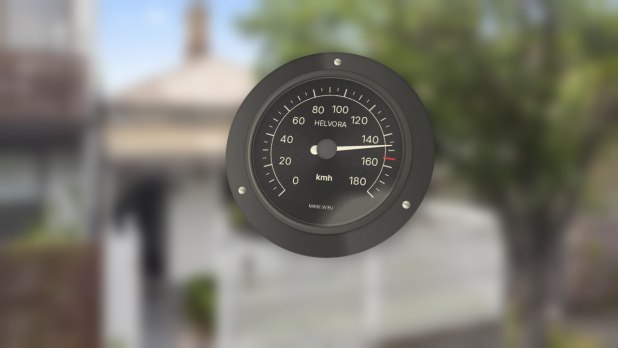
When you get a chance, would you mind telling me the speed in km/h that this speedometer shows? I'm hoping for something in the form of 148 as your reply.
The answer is 147.5
